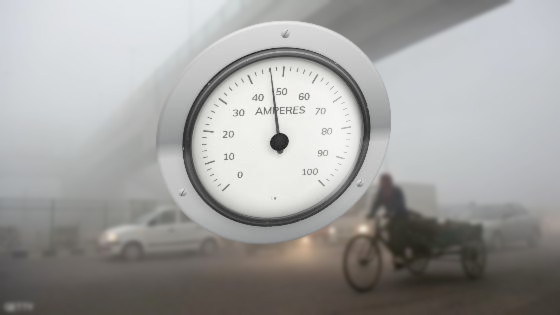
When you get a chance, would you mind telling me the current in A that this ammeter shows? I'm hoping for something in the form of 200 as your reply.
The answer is 46
